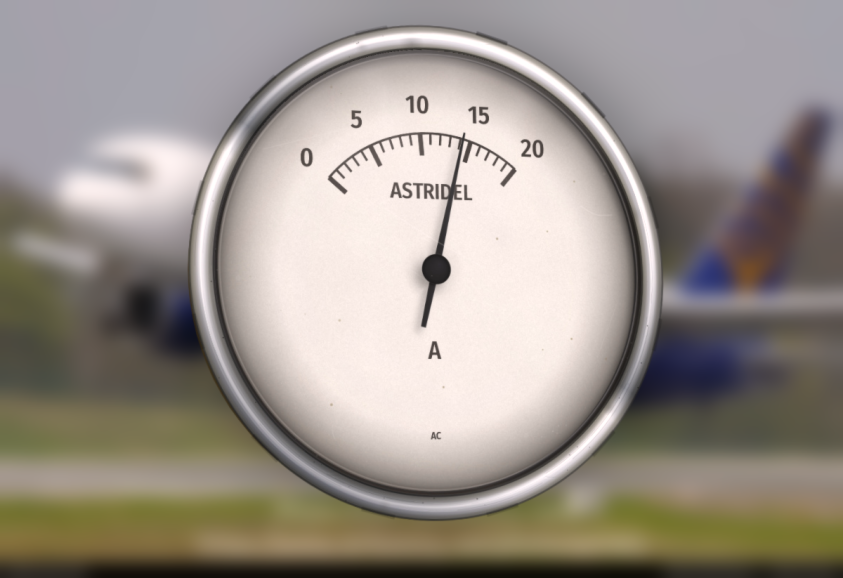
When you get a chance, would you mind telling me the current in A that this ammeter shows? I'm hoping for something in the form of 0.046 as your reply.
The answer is 14
